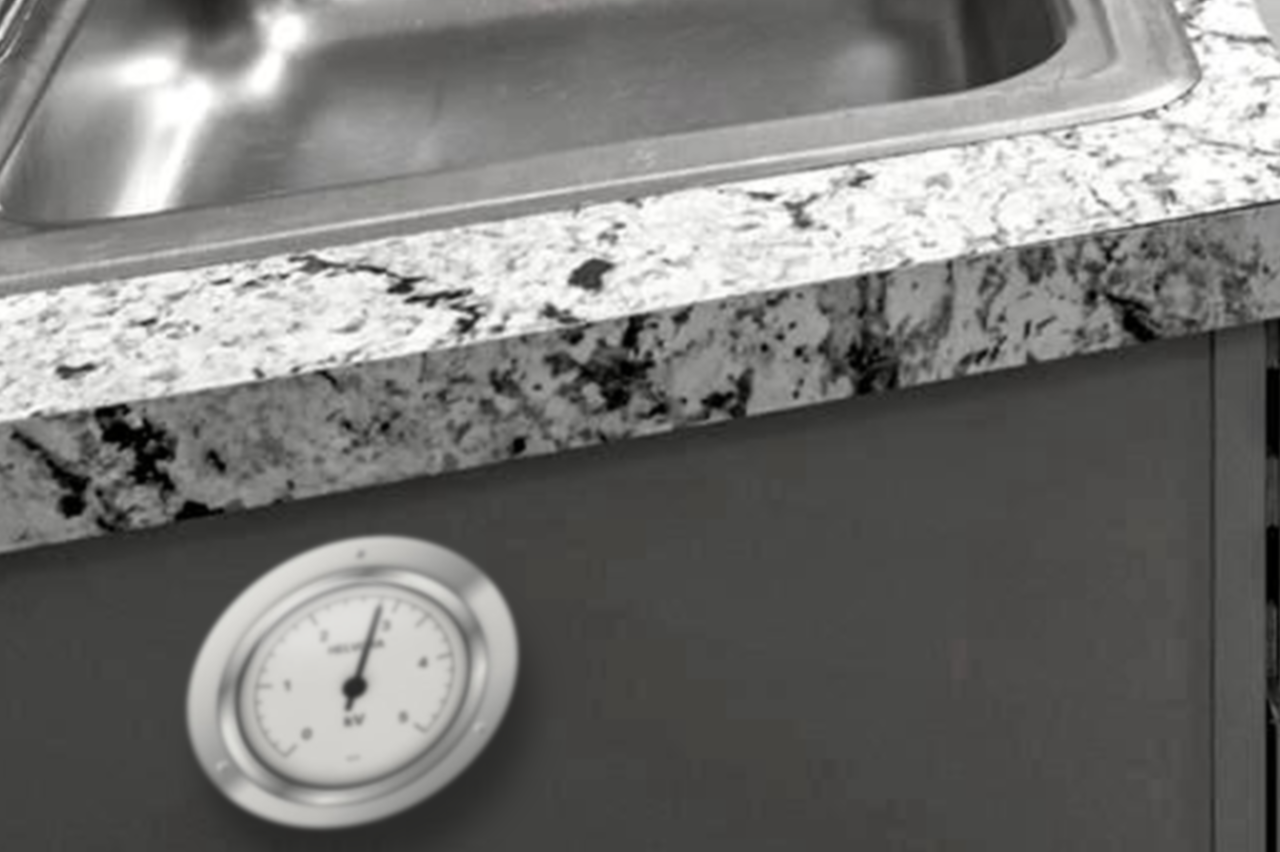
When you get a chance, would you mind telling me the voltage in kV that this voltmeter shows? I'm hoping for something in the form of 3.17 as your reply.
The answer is 2.8
